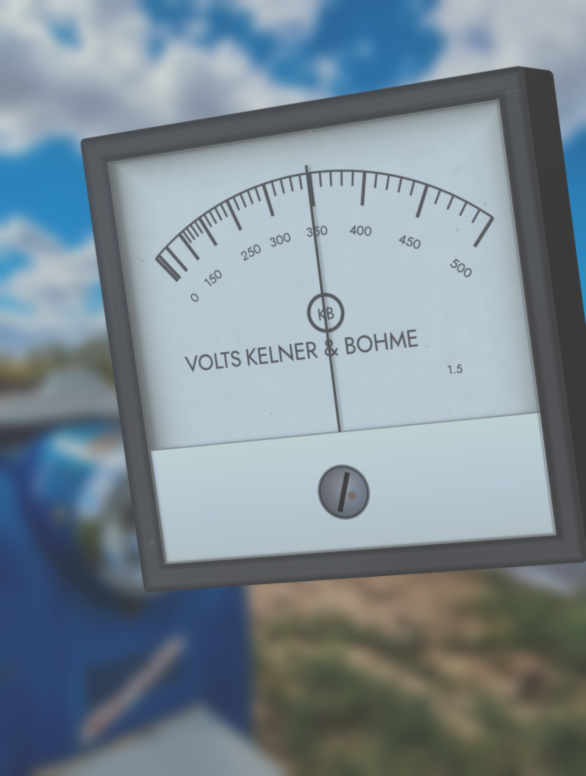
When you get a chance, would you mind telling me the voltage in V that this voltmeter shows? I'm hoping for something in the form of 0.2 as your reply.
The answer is 350
